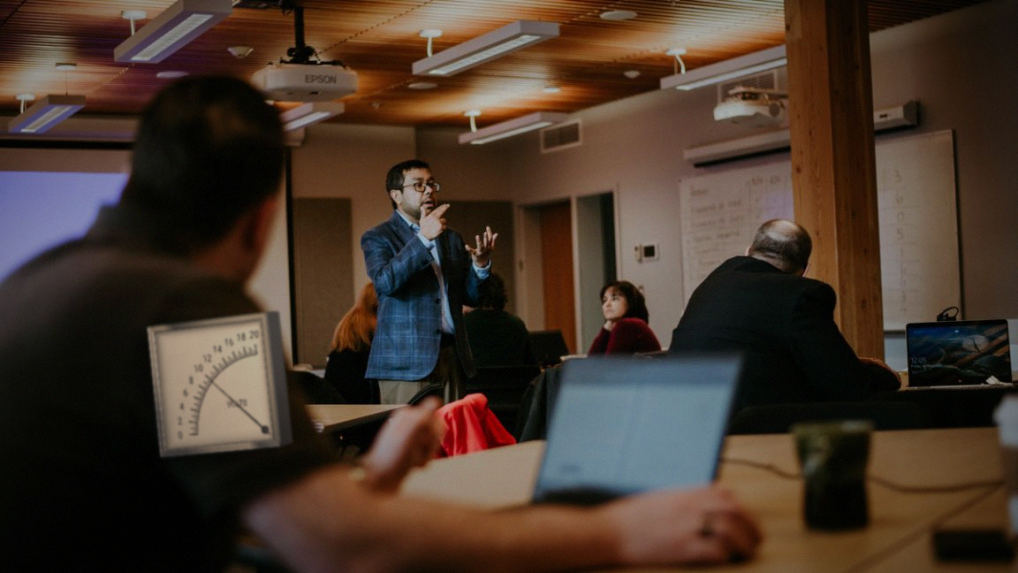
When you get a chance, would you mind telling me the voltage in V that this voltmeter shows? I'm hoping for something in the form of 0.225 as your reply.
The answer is 10
